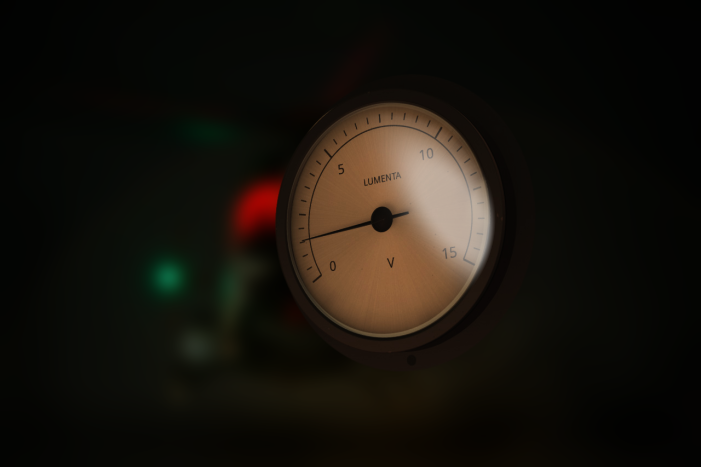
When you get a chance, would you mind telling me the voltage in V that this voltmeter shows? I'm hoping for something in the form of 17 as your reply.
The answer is 1.5
